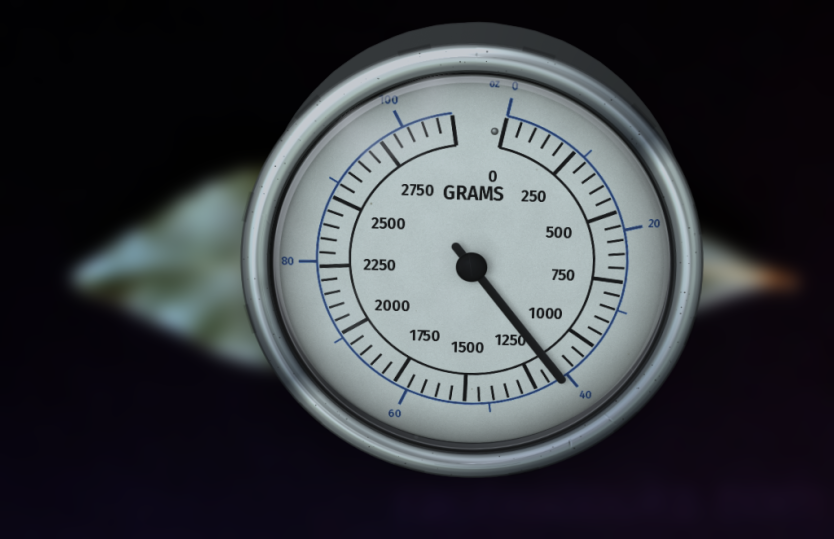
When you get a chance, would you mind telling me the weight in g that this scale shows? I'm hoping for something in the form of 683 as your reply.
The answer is 1150
